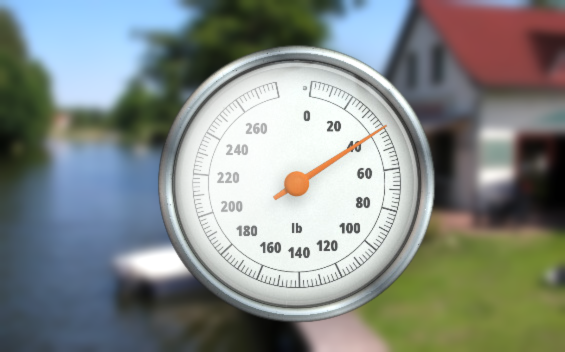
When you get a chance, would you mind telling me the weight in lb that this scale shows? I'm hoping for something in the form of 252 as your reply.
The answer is 40
